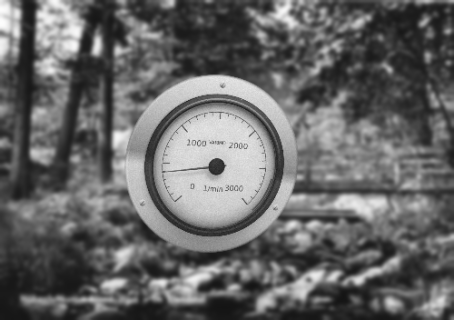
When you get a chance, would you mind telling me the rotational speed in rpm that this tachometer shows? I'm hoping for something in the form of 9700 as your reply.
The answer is 400
